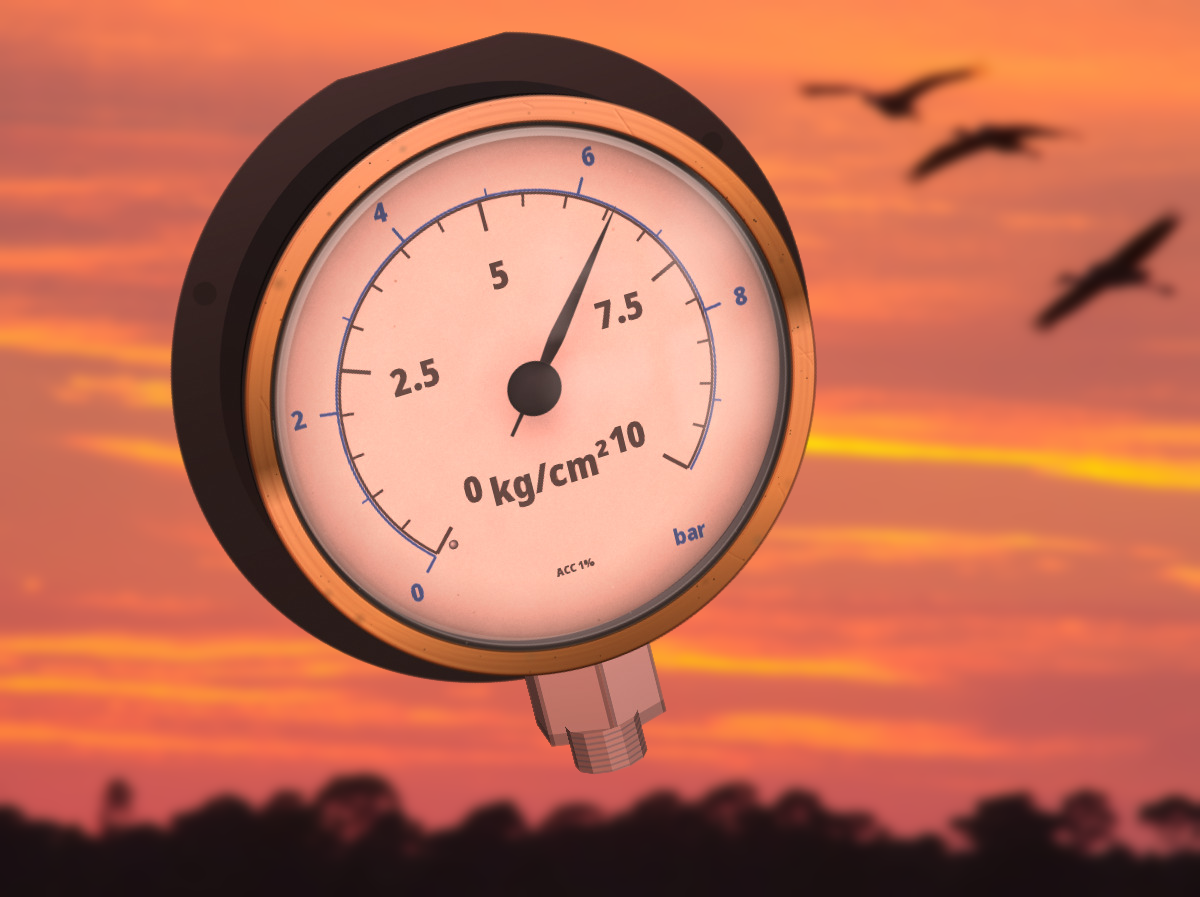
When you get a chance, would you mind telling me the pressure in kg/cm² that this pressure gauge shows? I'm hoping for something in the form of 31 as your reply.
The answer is 6.5
